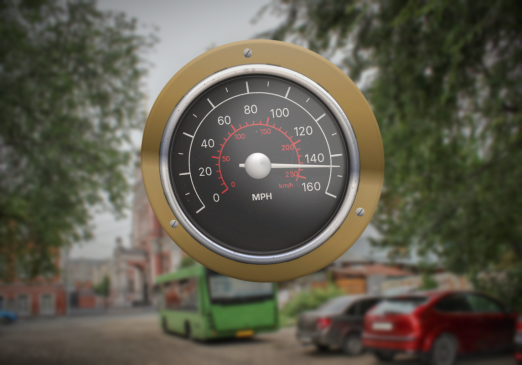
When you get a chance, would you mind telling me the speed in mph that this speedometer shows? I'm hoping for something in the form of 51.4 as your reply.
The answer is 145
